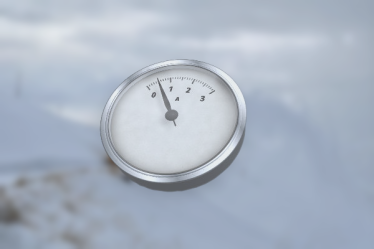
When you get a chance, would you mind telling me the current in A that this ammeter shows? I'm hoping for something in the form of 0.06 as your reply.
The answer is 0.5
